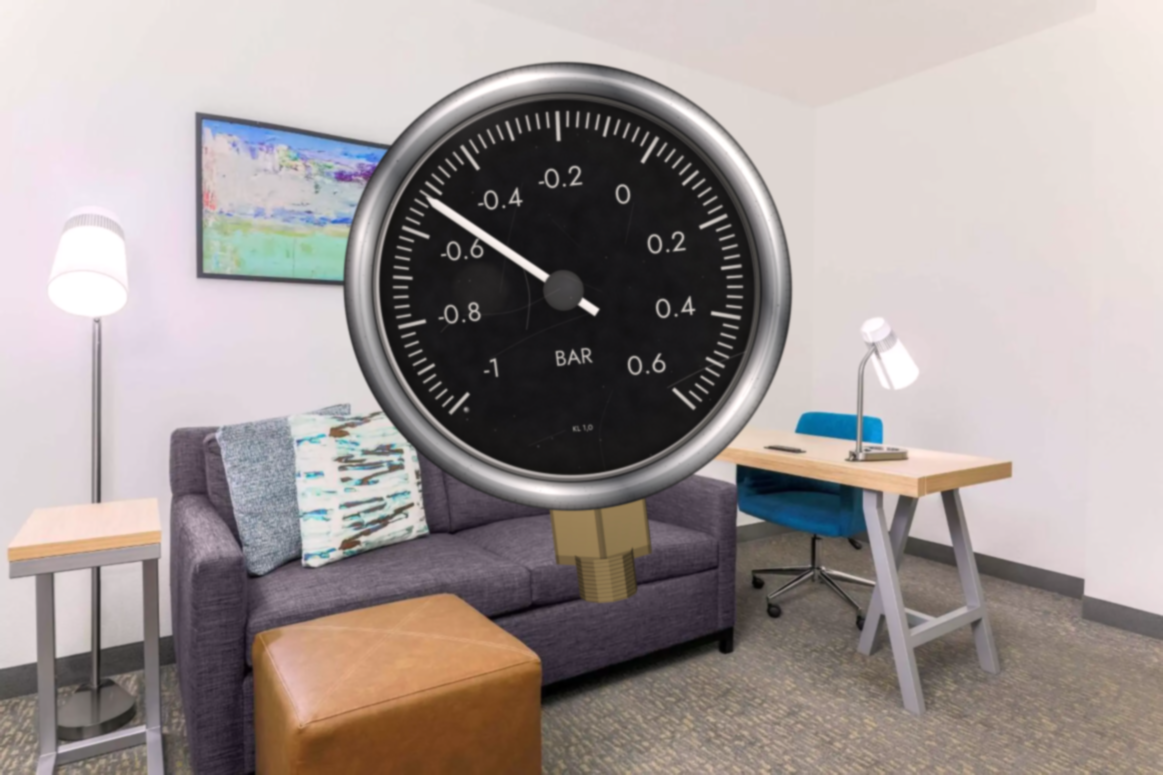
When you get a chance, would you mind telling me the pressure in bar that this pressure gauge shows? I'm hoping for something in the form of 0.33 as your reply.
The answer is -0.52
